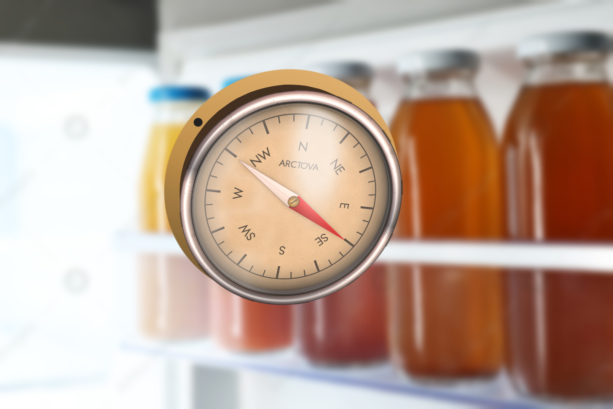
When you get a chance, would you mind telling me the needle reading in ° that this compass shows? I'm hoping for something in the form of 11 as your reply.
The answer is 120
